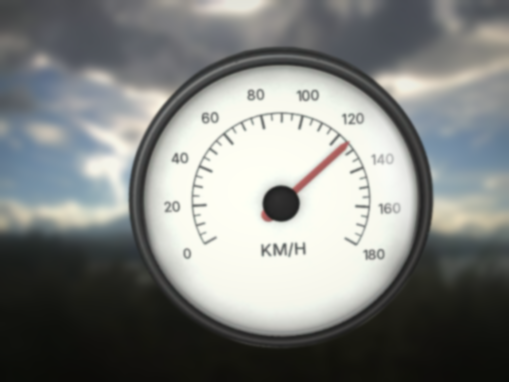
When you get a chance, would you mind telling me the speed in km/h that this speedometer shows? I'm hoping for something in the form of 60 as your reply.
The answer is 125
